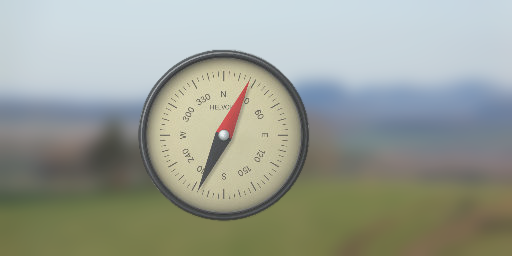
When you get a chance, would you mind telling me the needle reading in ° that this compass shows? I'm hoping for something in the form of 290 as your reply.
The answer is 25
